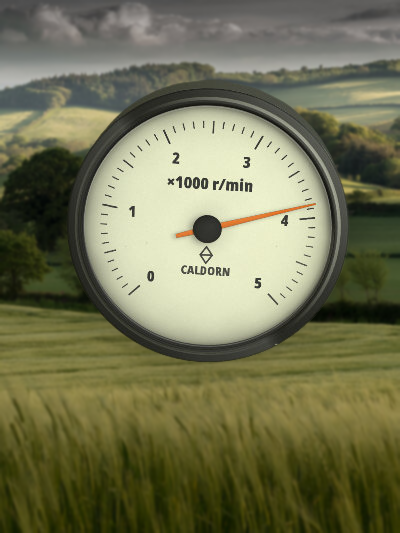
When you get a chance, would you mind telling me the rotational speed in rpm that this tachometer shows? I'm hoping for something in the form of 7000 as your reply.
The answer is 3850
